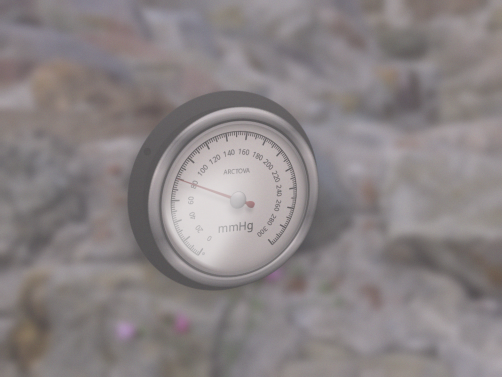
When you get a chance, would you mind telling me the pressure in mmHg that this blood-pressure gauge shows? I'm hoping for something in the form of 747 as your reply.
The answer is 80
